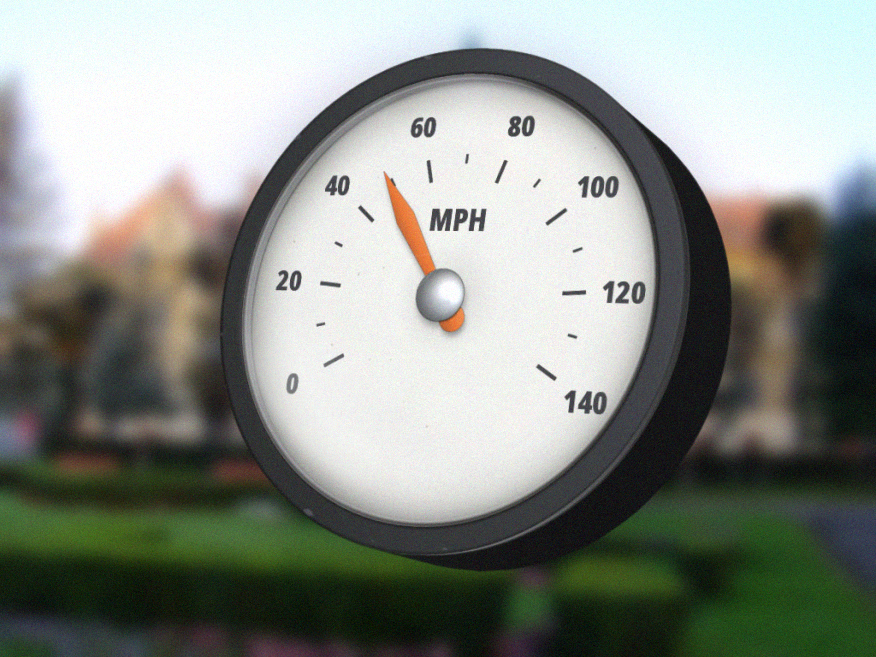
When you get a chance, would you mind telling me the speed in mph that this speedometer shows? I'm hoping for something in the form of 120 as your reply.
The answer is 50
